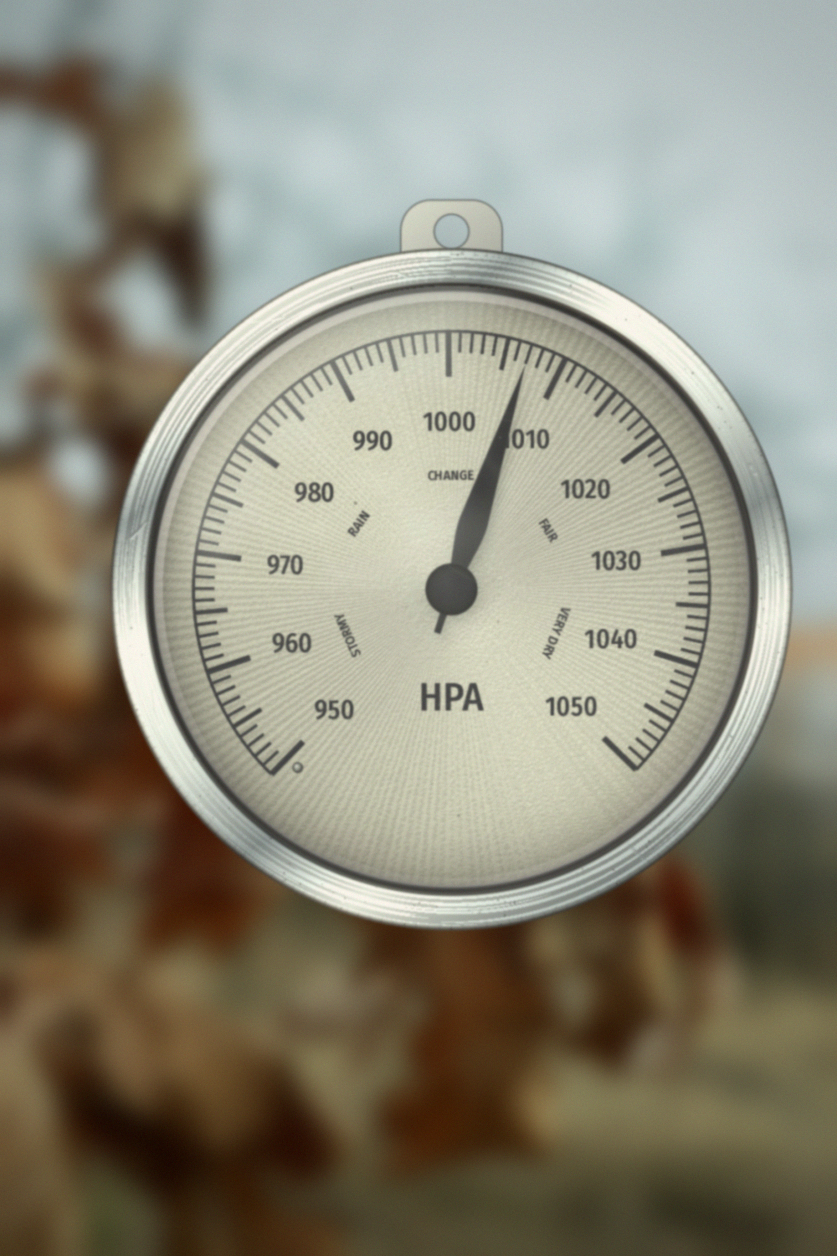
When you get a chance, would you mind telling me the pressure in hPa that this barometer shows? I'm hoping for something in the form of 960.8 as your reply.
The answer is 1007
